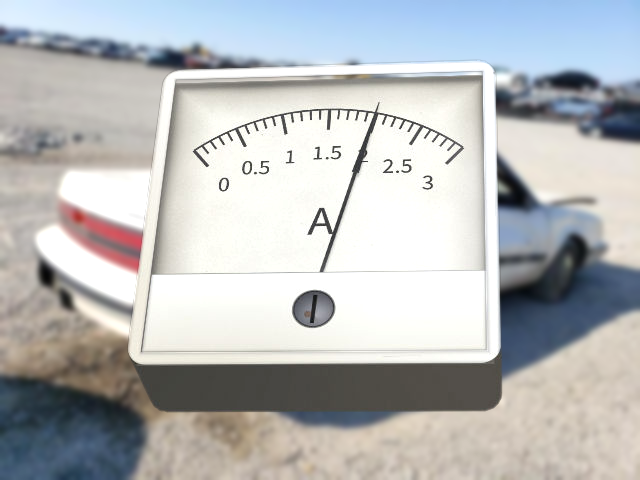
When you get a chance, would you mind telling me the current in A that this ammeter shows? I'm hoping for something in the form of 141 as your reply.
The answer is 2
